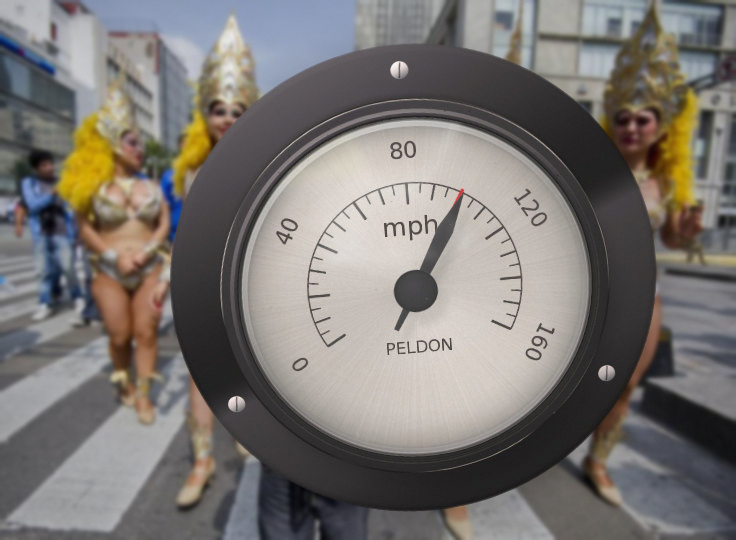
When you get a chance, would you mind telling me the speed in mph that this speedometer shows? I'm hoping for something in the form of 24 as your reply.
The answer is 100
